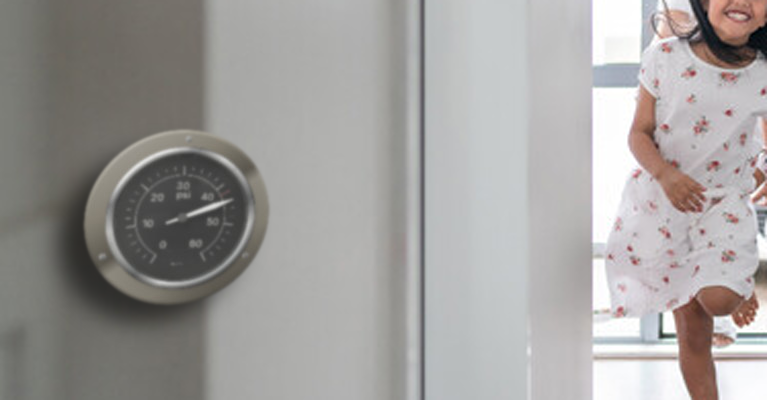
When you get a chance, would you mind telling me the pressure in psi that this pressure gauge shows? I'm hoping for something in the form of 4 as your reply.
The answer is 44
